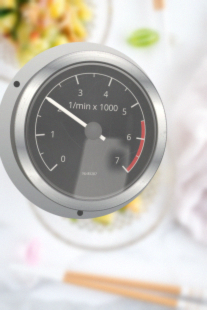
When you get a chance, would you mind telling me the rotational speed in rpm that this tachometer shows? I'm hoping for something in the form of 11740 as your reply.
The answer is 2000
